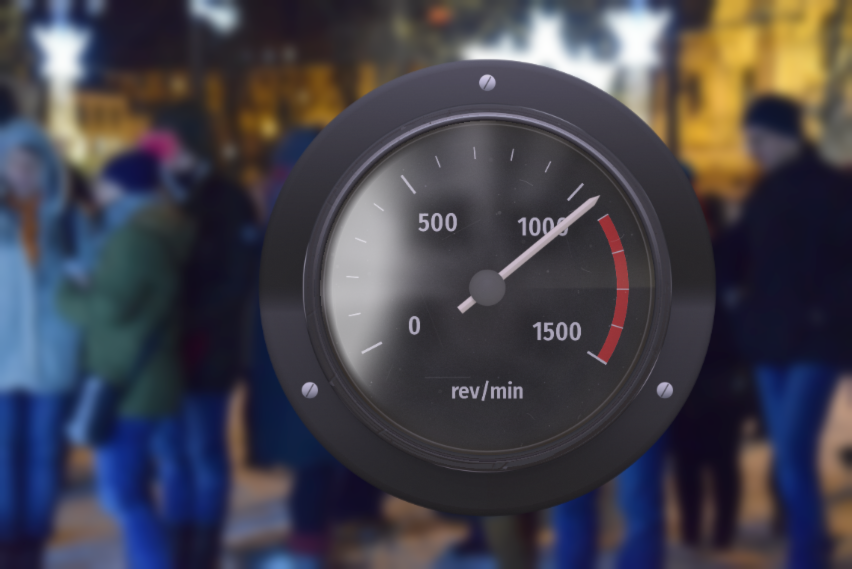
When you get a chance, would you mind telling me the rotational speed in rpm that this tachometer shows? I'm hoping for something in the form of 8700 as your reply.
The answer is 1050
